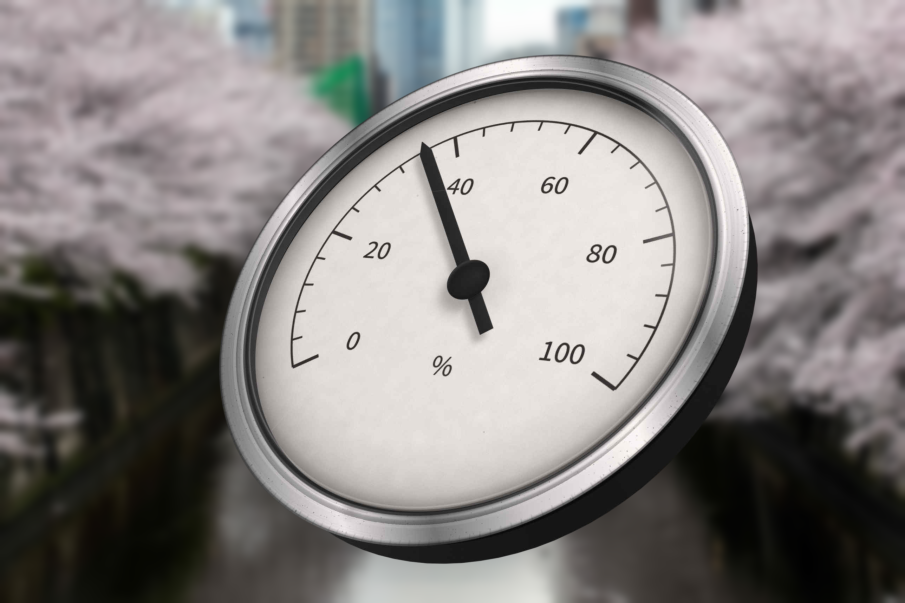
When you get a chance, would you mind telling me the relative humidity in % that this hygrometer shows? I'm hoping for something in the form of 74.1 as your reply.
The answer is 36
